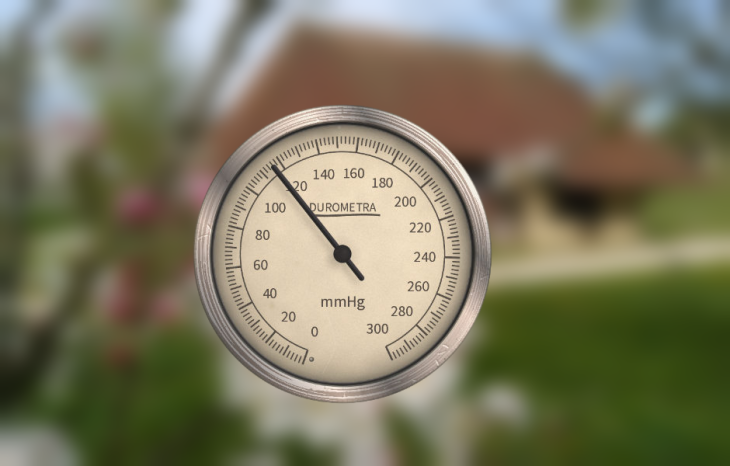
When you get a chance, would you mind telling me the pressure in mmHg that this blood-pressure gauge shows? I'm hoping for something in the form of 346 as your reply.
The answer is 116
